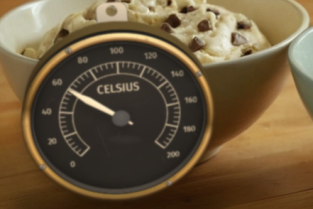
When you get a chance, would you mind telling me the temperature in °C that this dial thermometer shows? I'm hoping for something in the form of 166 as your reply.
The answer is 60
